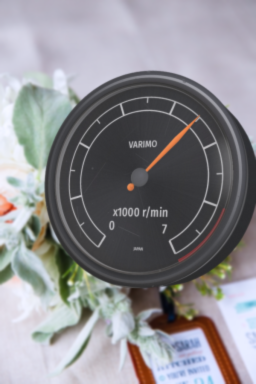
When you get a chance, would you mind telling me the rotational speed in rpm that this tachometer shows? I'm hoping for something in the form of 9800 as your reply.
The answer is 4500
